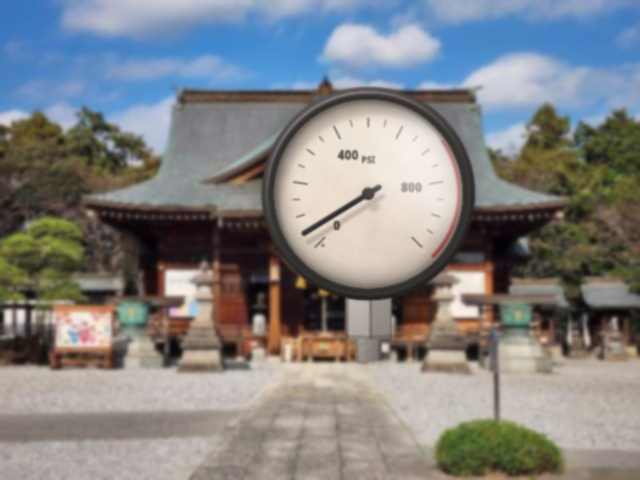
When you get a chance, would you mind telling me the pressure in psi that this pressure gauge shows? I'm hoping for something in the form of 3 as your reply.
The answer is 50
